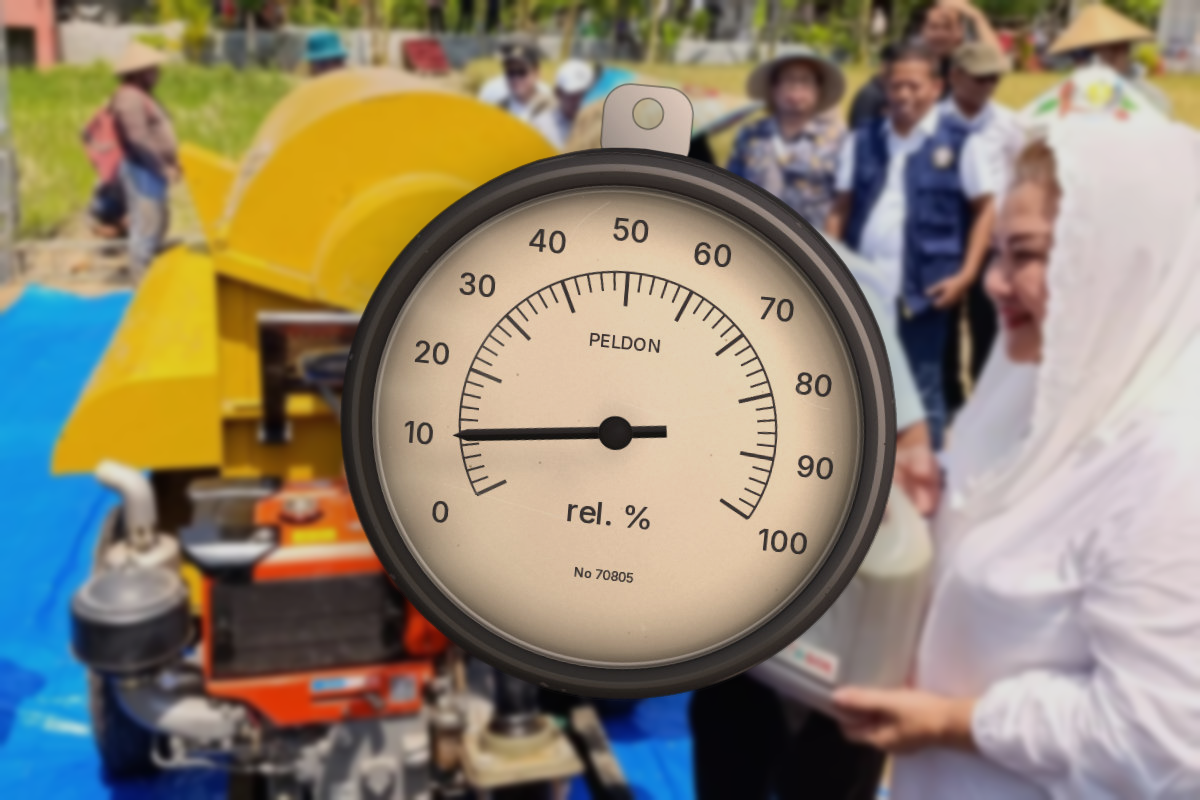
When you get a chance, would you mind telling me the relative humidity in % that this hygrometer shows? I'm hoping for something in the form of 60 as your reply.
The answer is 10
